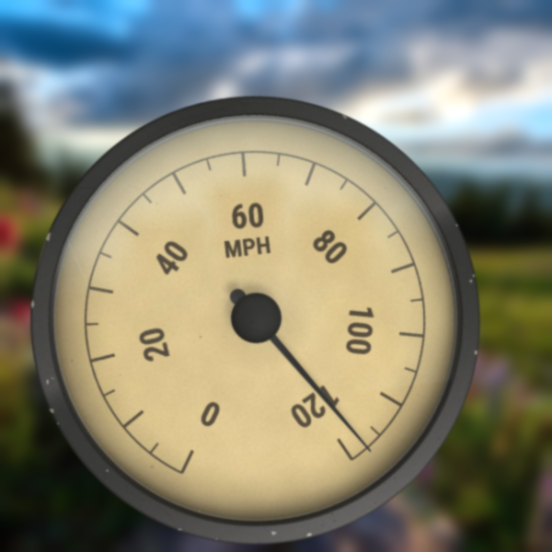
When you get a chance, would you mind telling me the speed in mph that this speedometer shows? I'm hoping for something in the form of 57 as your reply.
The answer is 117.5
